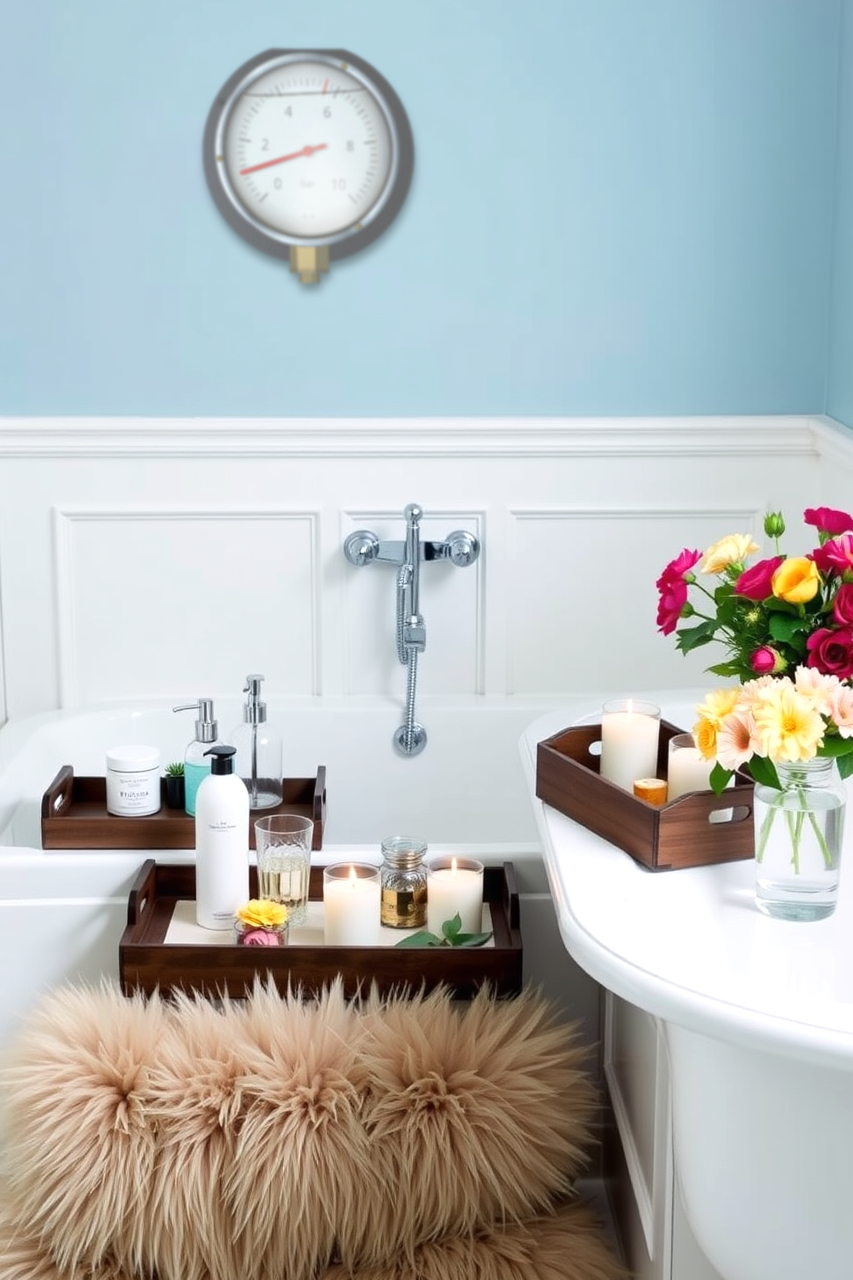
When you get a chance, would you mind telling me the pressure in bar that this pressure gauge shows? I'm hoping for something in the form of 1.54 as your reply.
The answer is 1
